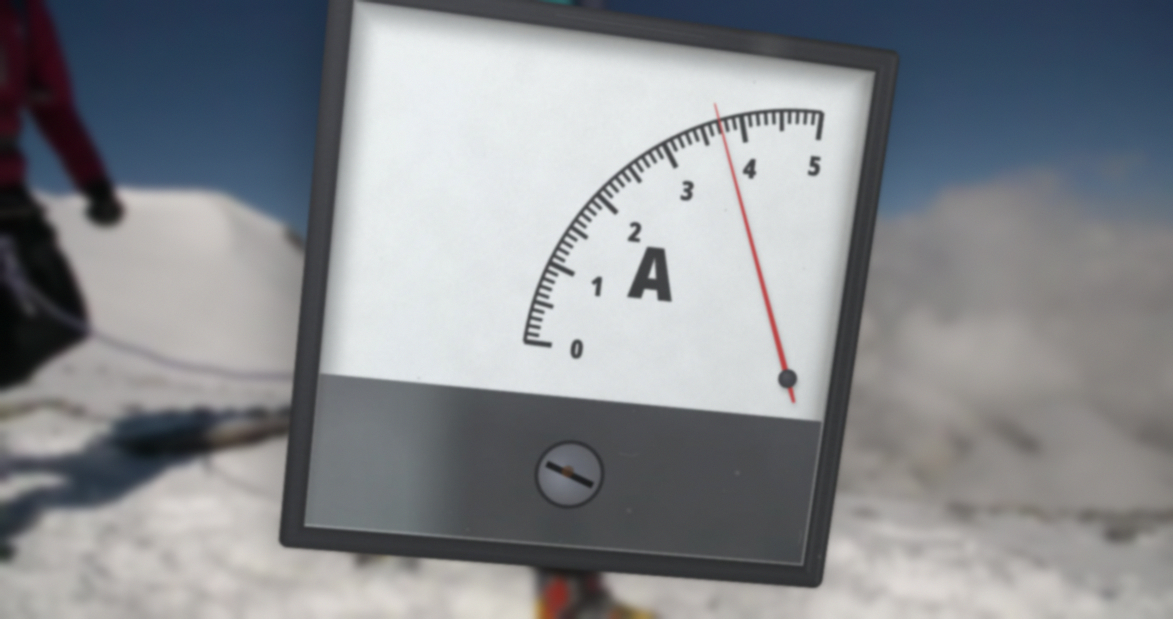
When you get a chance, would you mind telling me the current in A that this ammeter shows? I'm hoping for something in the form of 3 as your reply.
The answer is 3.7
